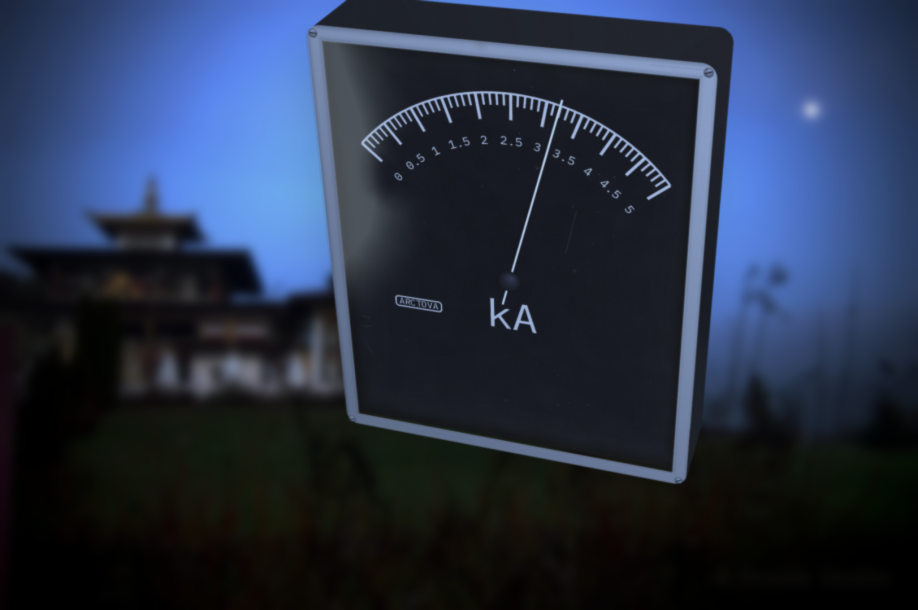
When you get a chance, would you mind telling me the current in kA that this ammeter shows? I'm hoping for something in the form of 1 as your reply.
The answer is 3.2
